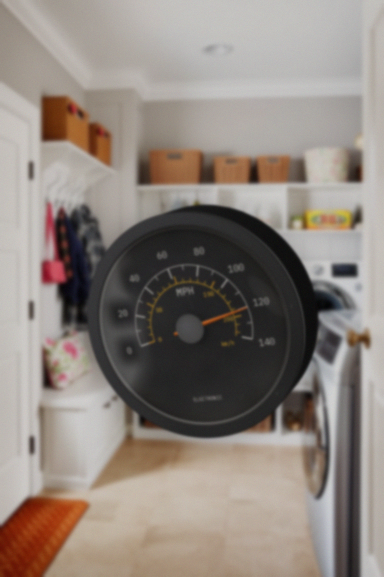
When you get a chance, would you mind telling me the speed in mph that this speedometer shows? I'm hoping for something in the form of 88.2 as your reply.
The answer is 120
